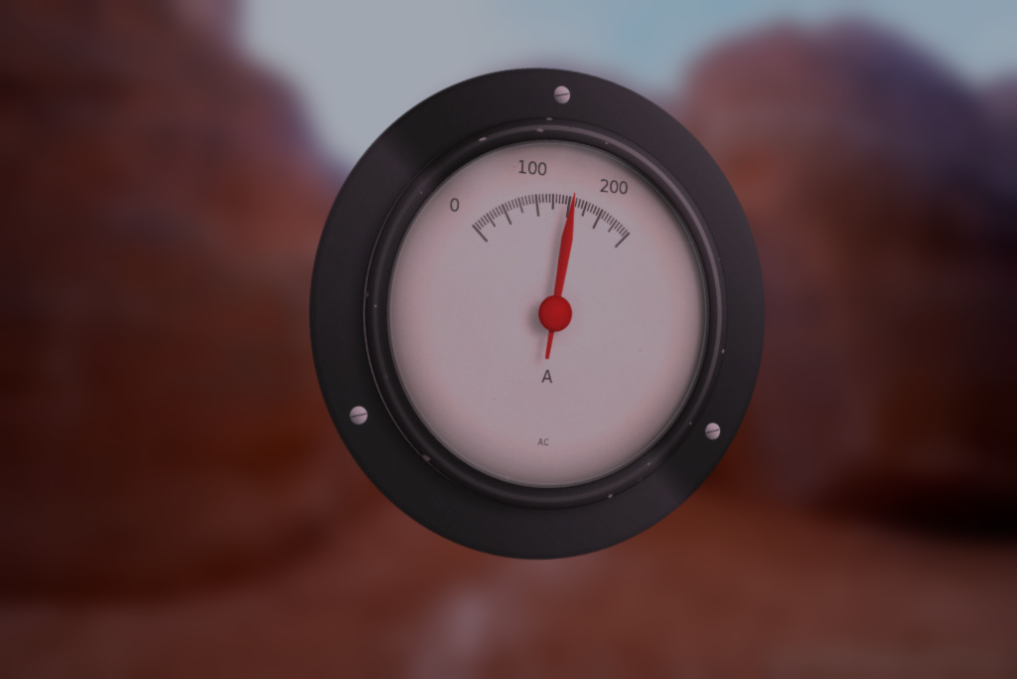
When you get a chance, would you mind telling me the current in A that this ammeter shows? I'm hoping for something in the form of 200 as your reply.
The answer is 150
